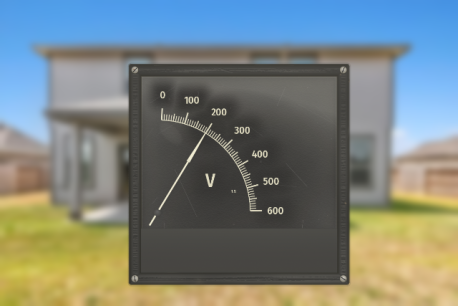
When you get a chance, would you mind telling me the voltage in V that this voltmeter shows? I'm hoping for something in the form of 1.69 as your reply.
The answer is 200
